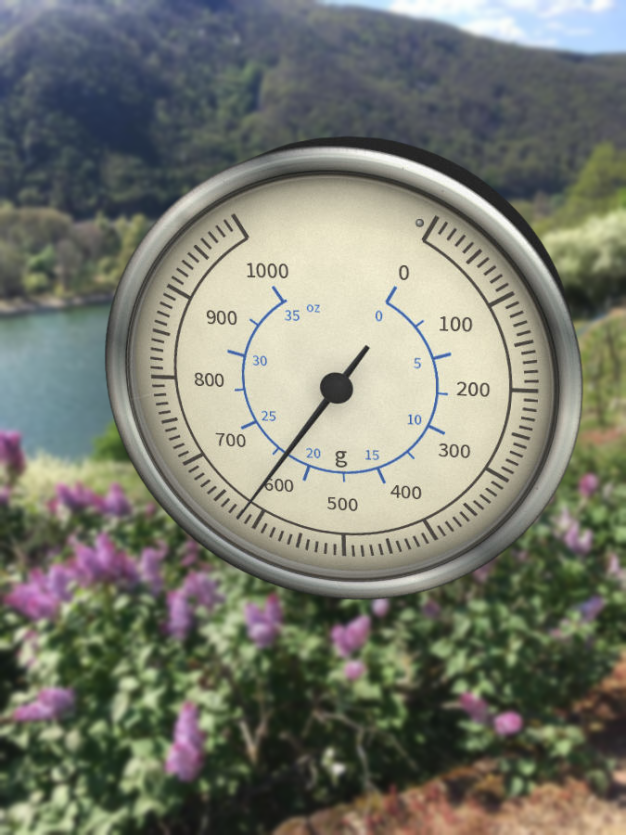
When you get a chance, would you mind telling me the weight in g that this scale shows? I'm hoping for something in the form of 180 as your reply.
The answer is 620
